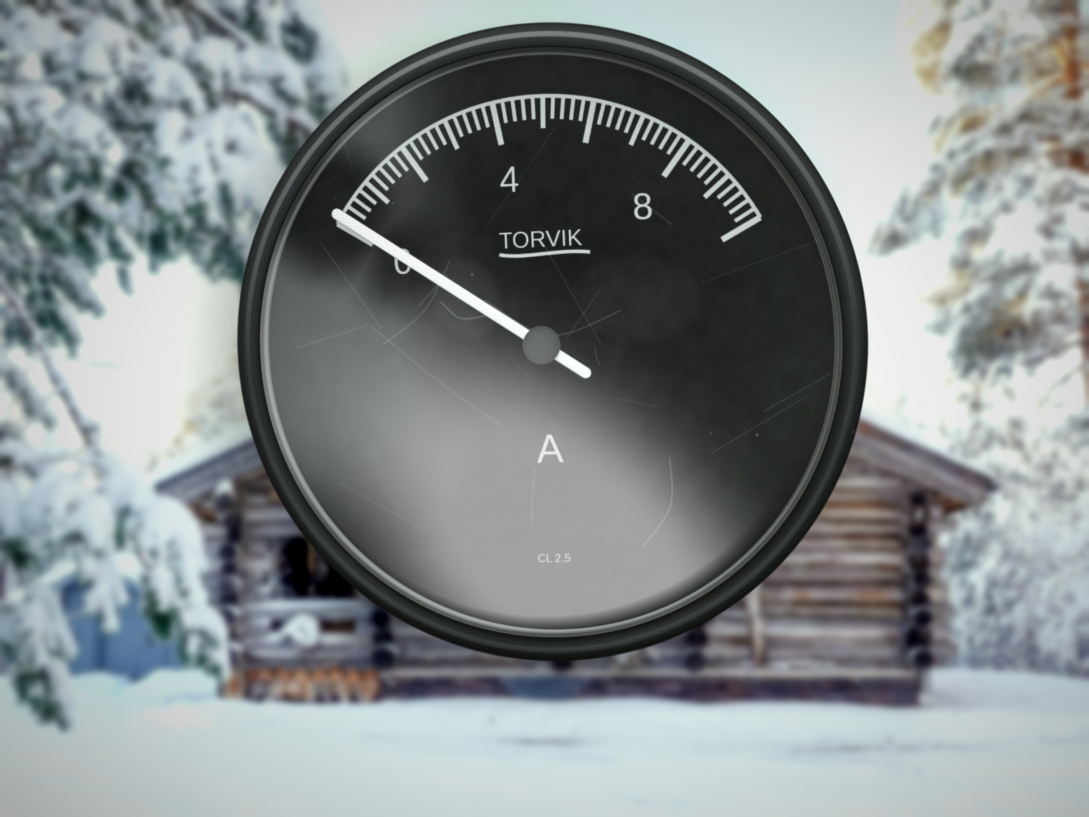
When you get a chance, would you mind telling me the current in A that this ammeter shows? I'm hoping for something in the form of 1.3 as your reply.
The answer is 0.2
